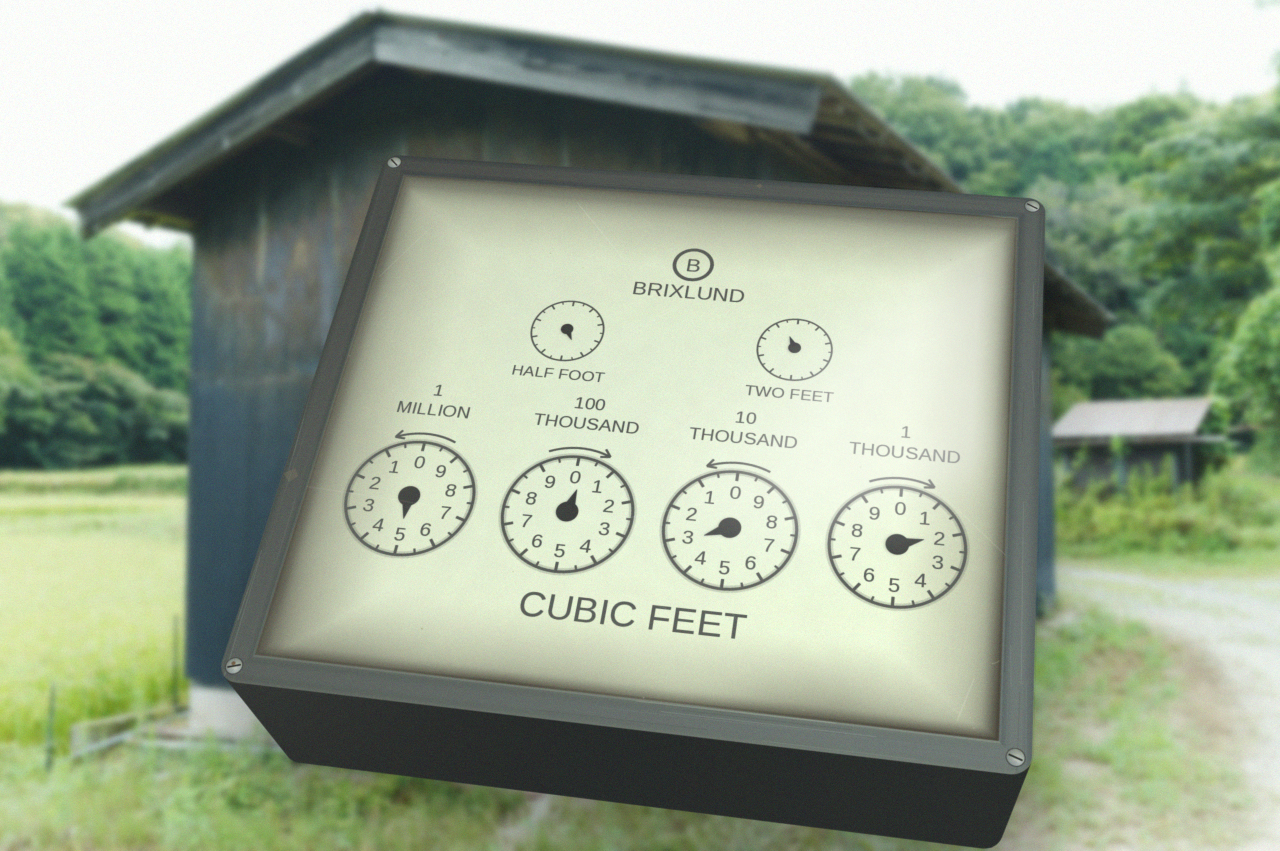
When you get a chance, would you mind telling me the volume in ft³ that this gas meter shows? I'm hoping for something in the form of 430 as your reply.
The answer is 503200
